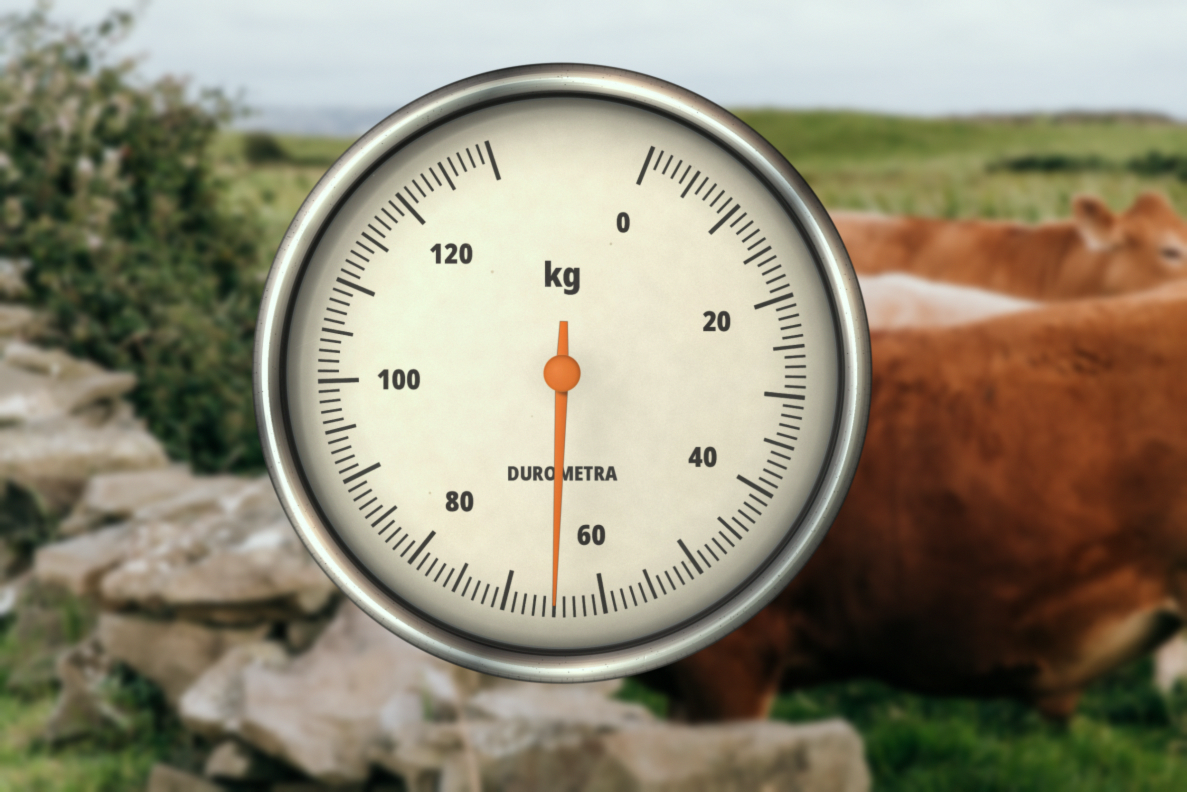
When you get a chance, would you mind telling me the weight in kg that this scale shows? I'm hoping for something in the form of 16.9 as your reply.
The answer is 65
